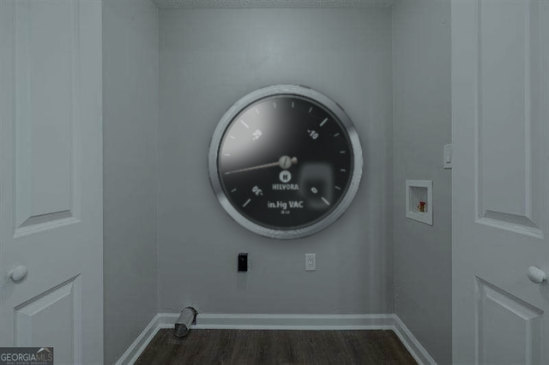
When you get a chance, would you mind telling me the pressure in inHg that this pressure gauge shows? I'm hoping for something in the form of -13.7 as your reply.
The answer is -26
